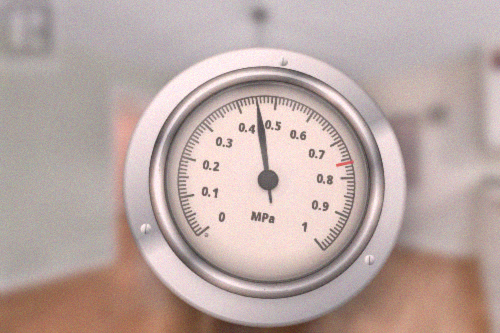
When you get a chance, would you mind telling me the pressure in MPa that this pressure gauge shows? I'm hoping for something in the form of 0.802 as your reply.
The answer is 0.45
